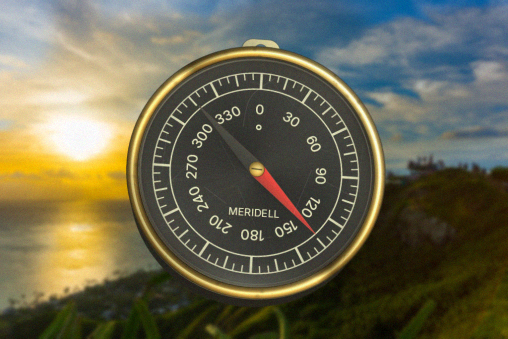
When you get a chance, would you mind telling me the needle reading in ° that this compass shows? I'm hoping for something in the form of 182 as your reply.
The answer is 135
